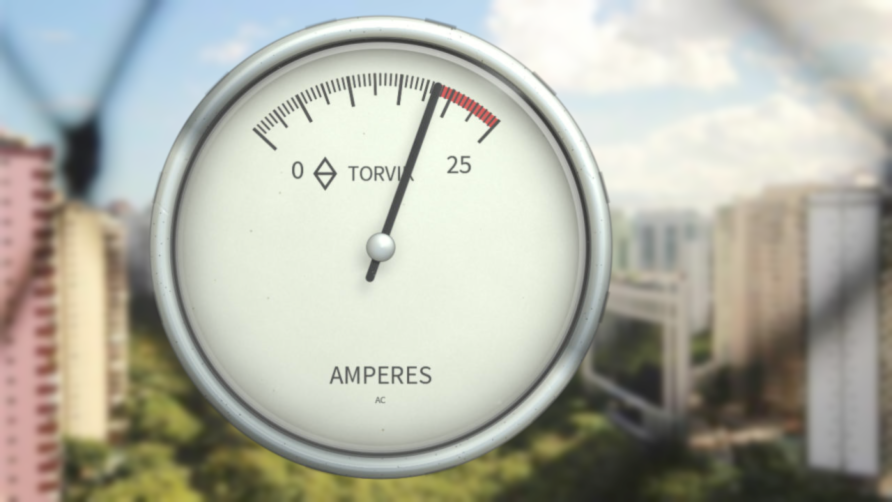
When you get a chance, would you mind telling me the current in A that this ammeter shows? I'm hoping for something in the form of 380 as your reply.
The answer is 18.5
